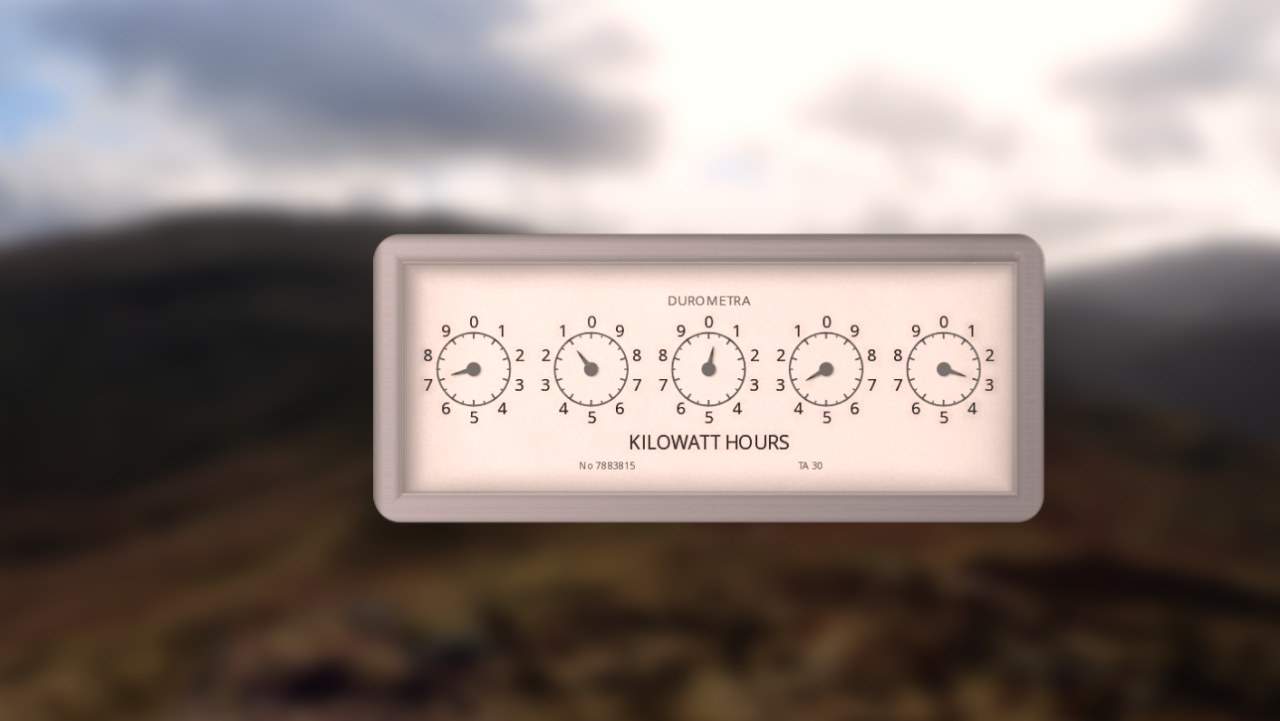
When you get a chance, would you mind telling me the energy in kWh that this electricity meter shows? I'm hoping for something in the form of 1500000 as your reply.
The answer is 71033
